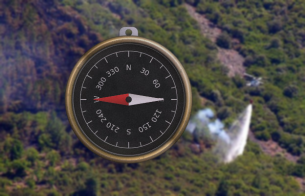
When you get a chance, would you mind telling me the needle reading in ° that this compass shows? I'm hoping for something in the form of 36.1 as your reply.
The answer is 270
